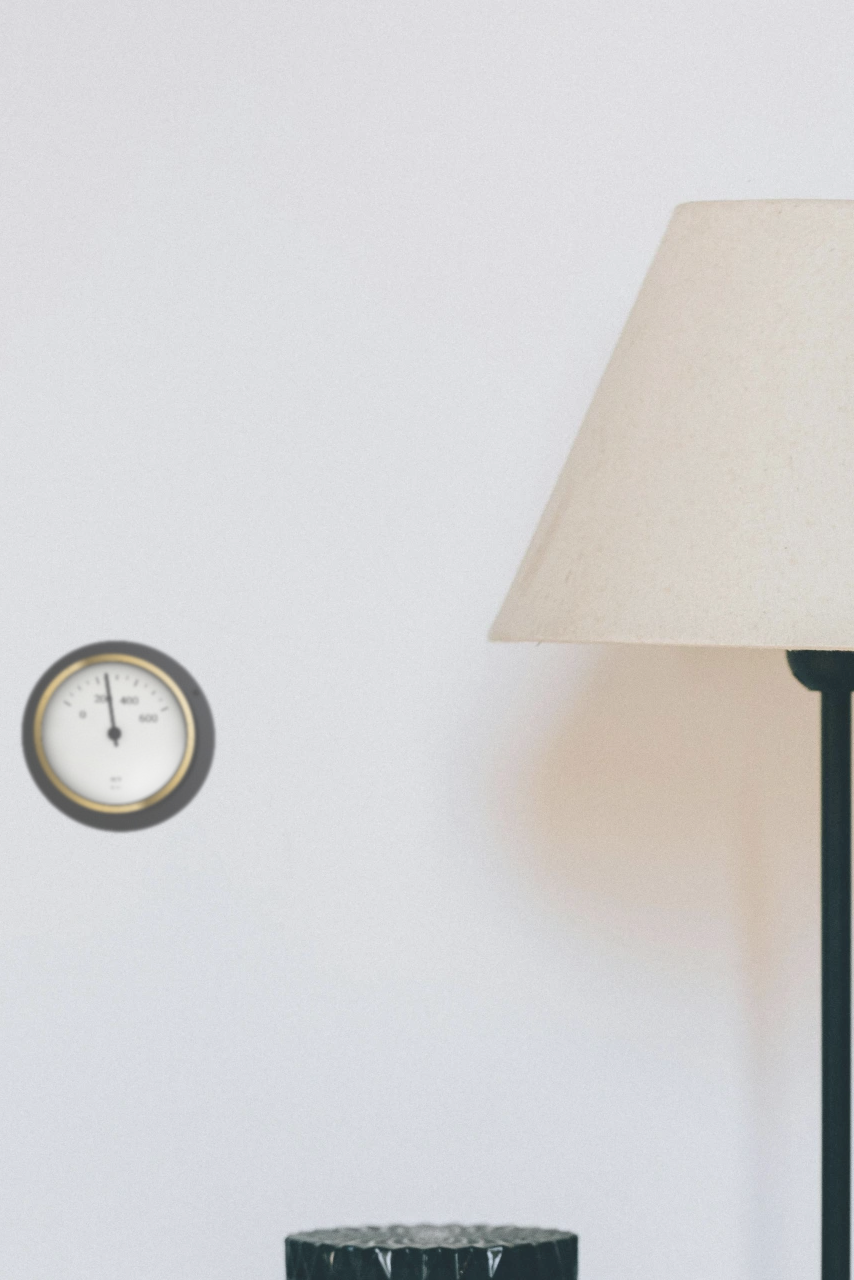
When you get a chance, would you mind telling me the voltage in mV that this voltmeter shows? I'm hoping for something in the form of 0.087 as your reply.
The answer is 250
